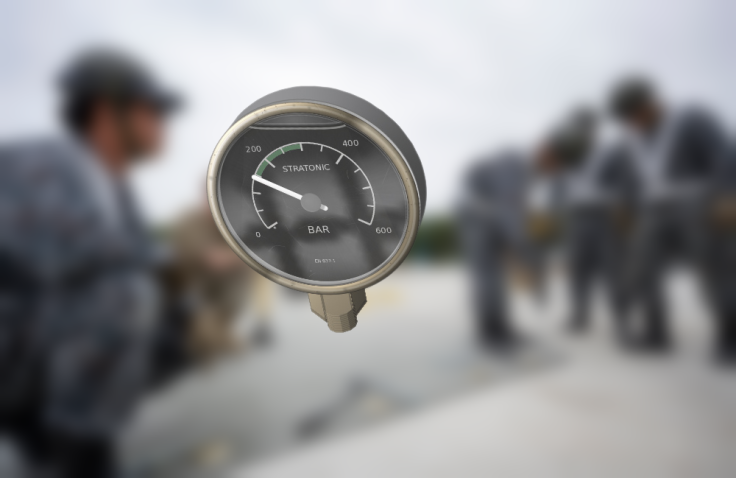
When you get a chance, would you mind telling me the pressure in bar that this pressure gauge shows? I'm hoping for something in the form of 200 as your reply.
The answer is 150
